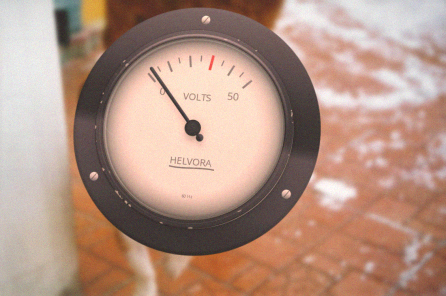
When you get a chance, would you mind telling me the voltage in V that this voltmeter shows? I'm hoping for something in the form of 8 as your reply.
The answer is 2.5
